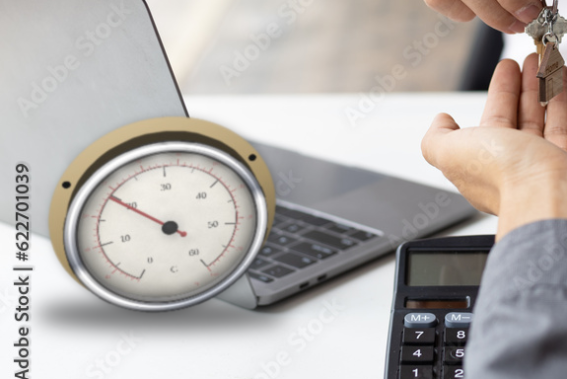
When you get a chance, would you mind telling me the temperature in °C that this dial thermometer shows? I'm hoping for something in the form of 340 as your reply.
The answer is 20
